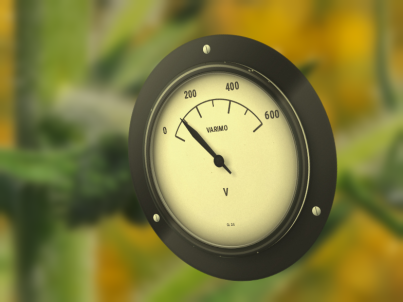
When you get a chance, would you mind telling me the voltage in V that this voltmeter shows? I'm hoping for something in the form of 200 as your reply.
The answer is 100
